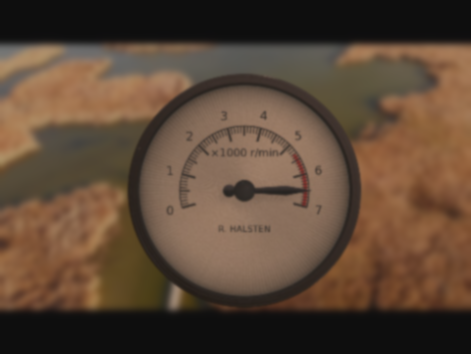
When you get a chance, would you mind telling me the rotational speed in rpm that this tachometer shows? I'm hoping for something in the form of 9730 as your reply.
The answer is 6500
